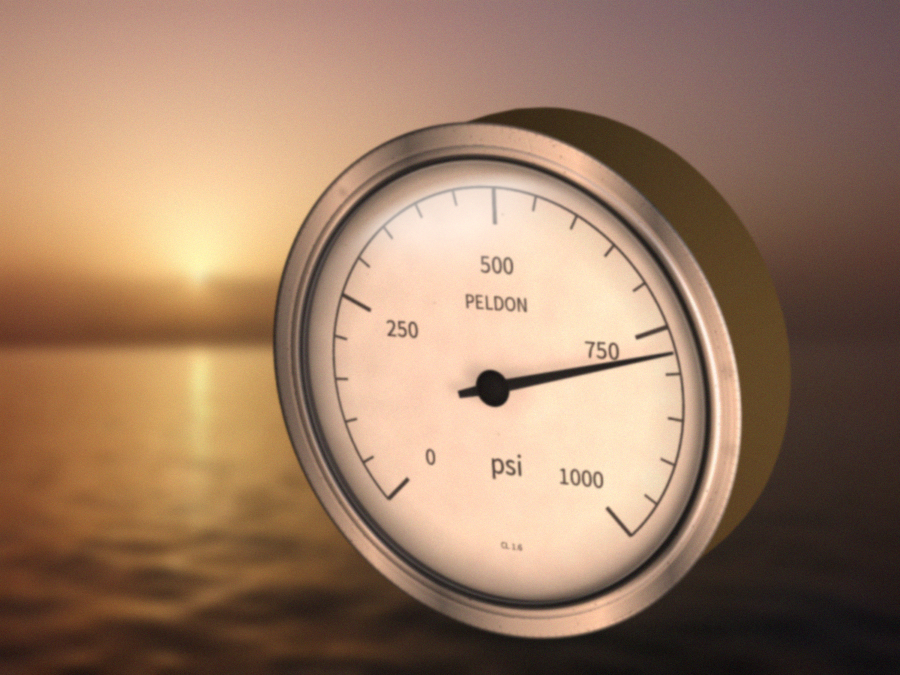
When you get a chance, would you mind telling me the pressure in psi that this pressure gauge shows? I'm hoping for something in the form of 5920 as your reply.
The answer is 775
